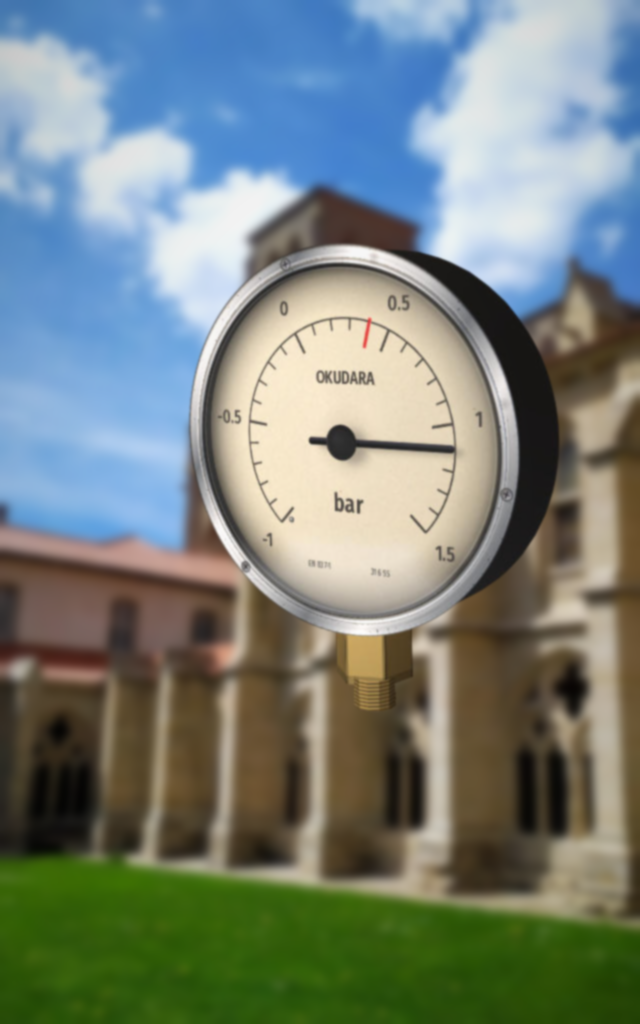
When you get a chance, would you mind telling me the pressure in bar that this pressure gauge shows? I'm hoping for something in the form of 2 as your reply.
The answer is 1.1
